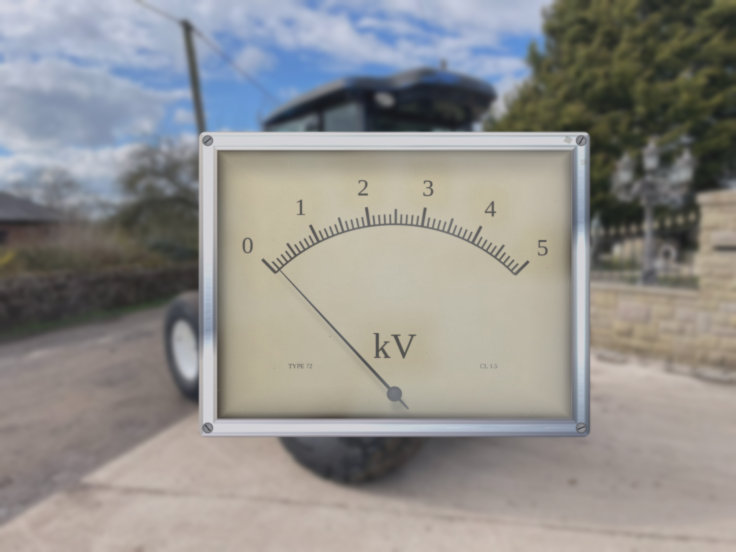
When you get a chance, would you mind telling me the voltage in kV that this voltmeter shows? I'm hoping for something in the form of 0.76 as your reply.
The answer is 0.1
